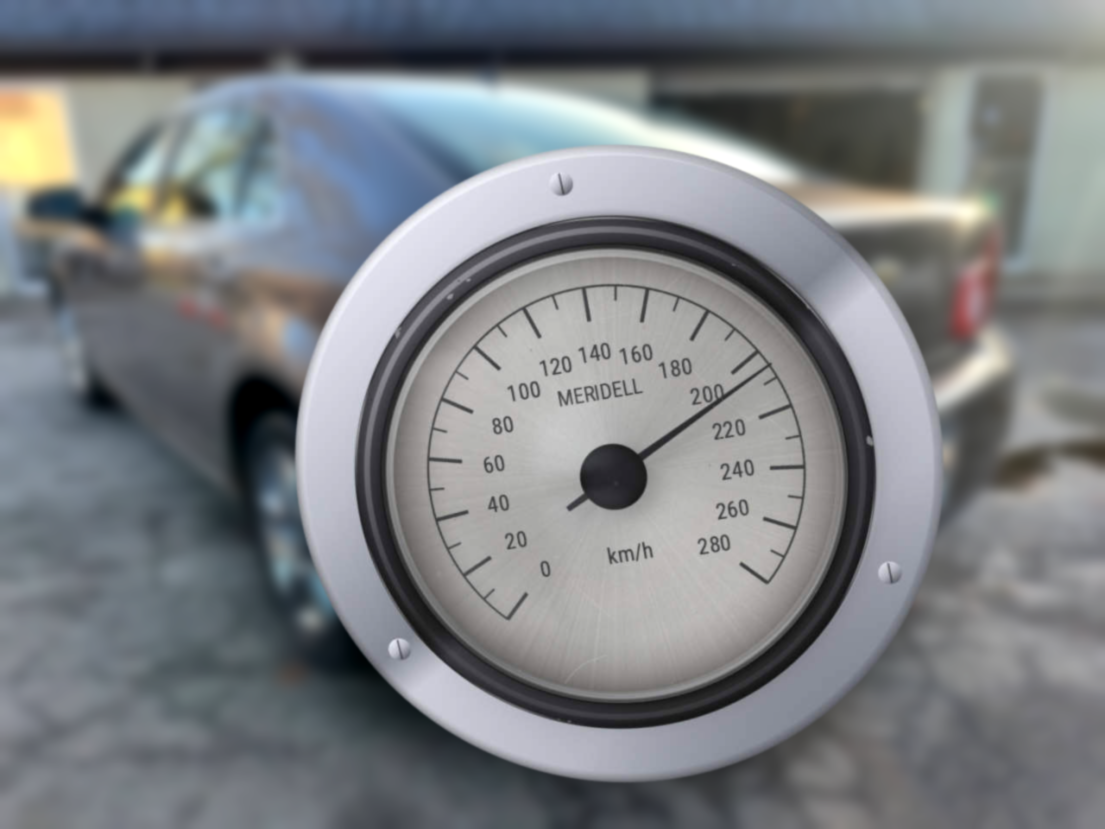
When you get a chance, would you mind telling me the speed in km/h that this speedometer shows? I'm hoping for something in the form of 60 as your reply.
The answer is 205
